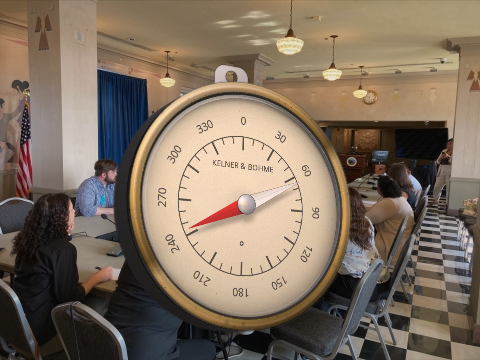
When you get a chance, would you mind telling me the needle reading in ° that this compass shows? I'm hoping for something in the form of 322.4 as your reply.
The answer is 245
